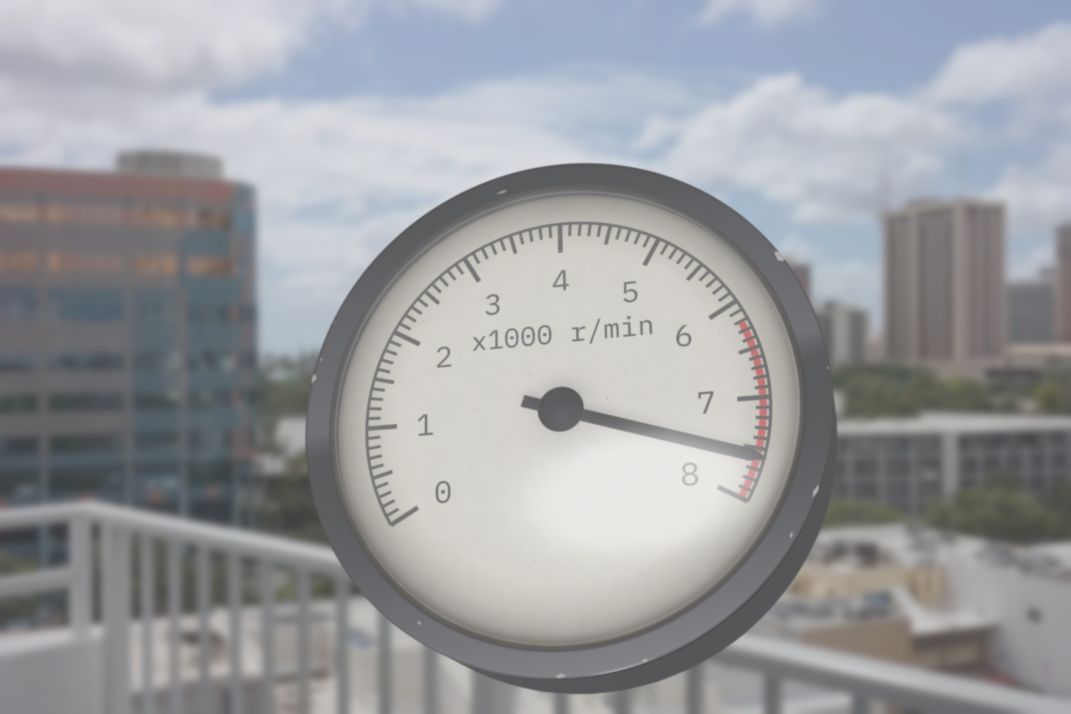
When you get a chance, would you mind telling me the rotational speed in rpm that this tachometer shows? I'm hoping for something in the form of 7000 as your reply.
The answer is 7600
